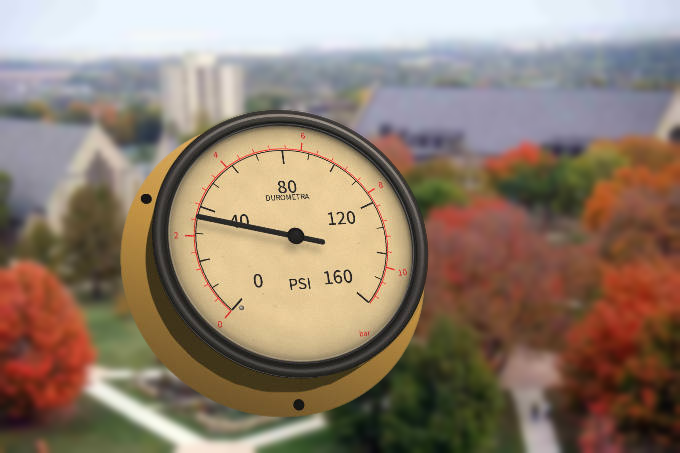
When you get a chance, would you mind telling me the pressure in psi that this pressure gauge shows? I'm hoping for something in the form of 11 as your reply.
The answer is 35
